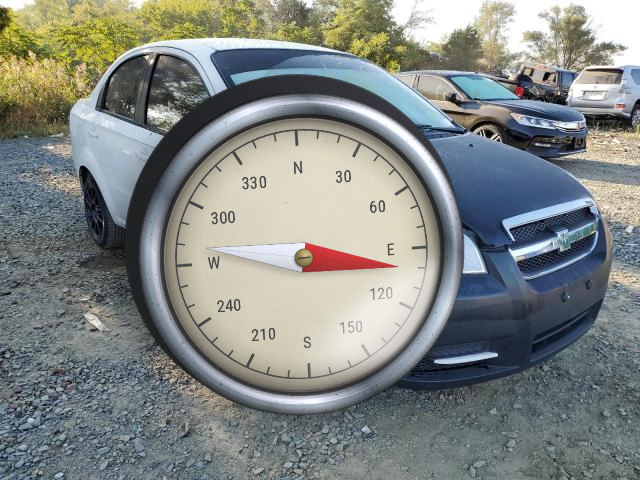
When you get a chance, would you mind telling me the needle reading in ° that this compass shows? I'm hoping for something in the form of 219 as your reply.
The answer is 100
